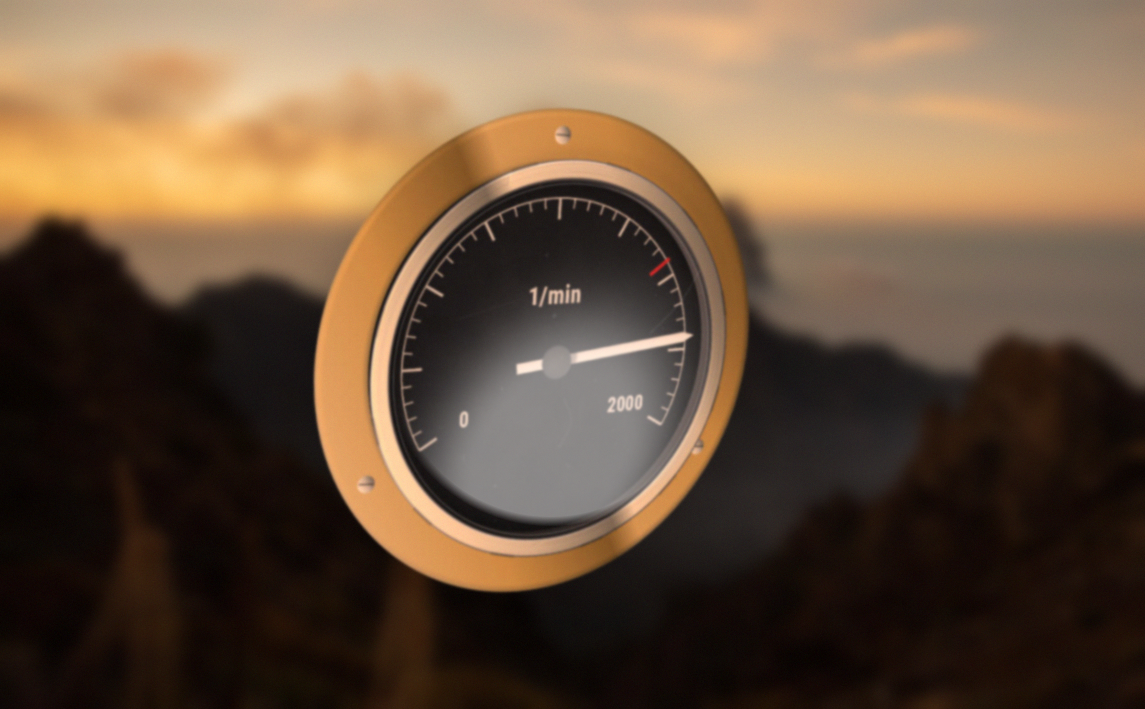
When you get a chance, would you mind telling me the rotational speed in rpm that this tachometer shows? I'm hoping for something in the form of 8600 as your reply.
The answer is 1700
